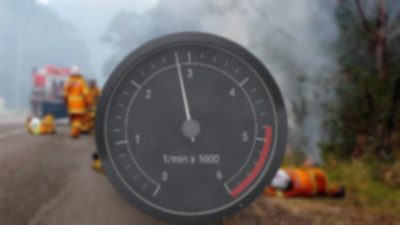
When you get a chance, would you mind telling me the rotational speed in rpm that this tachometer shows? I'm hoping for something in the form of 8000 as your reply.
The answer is 2800
